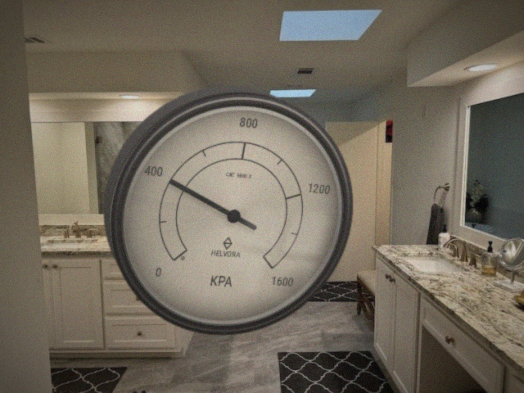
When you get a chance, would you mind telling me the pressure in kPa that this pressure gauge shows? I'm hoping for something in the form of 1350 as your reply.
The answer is 400
